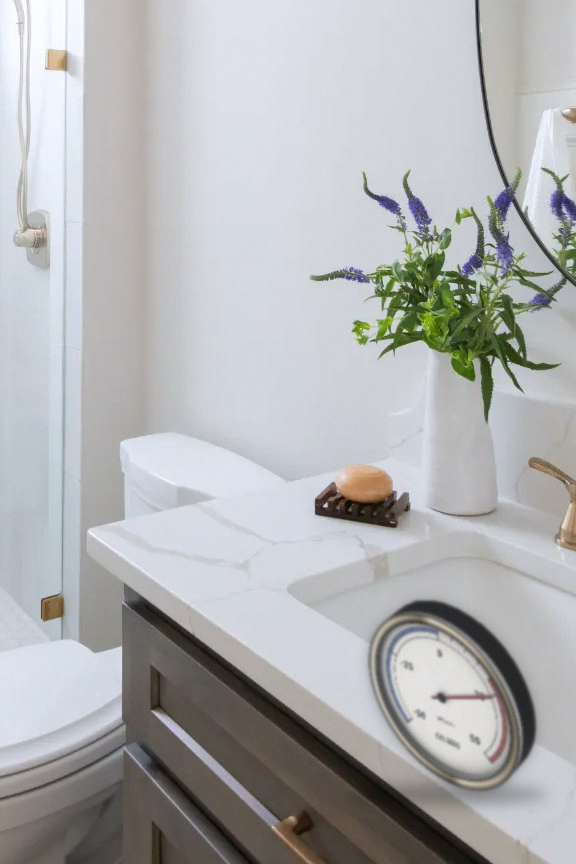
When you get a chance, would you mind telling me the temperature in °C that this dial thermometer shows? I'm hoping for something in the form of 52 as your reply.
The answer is 25
